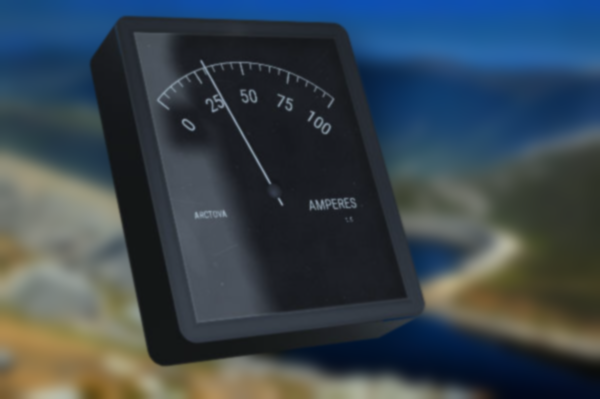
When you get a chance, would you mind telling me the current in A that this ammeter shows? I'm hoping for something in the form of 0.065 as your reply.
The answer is 30
